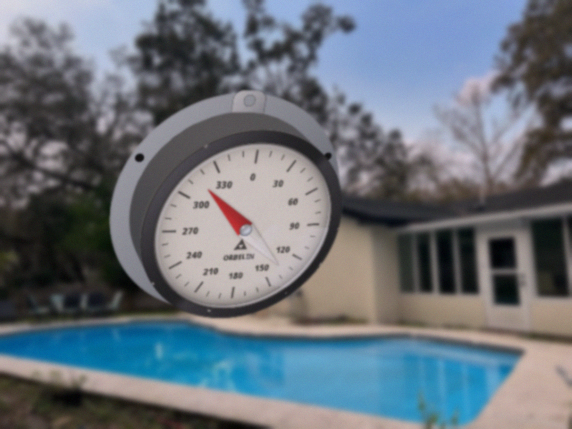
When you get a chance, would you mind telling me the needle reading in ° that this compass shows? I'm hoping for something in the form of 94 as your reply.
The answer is 315
